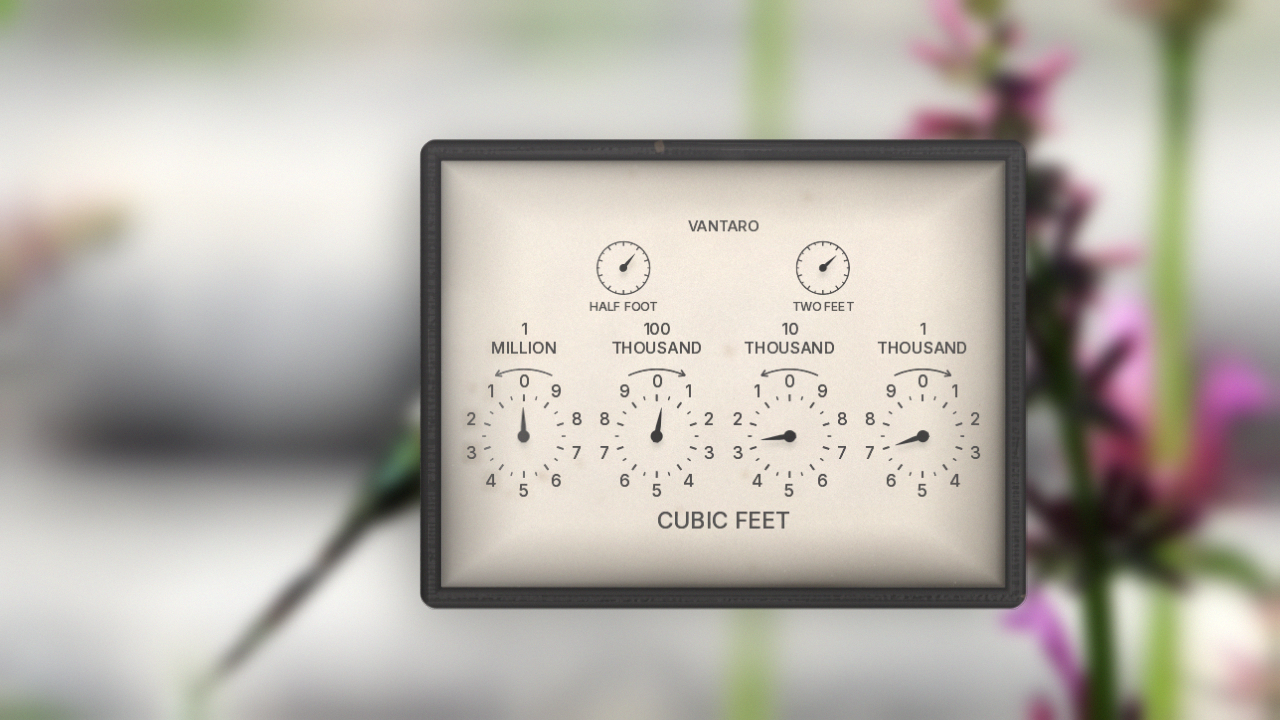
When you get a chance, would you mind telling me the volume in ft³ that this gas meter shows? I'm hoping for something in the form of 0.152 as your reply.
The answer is 2700
